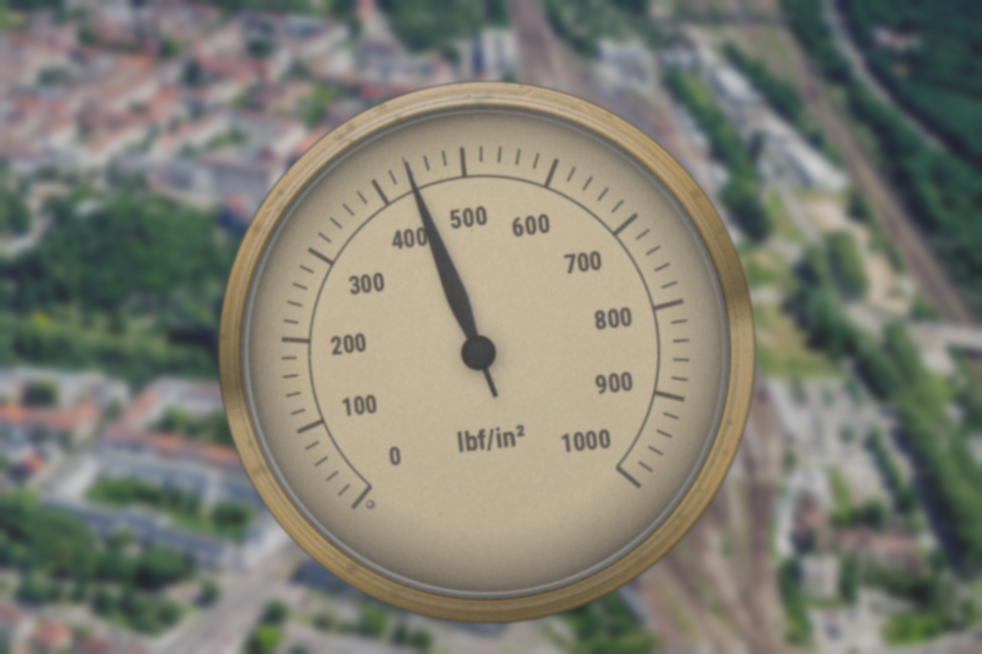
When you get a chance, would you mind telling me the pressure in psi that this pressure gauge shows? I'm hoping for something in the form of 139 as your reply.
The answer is 440
